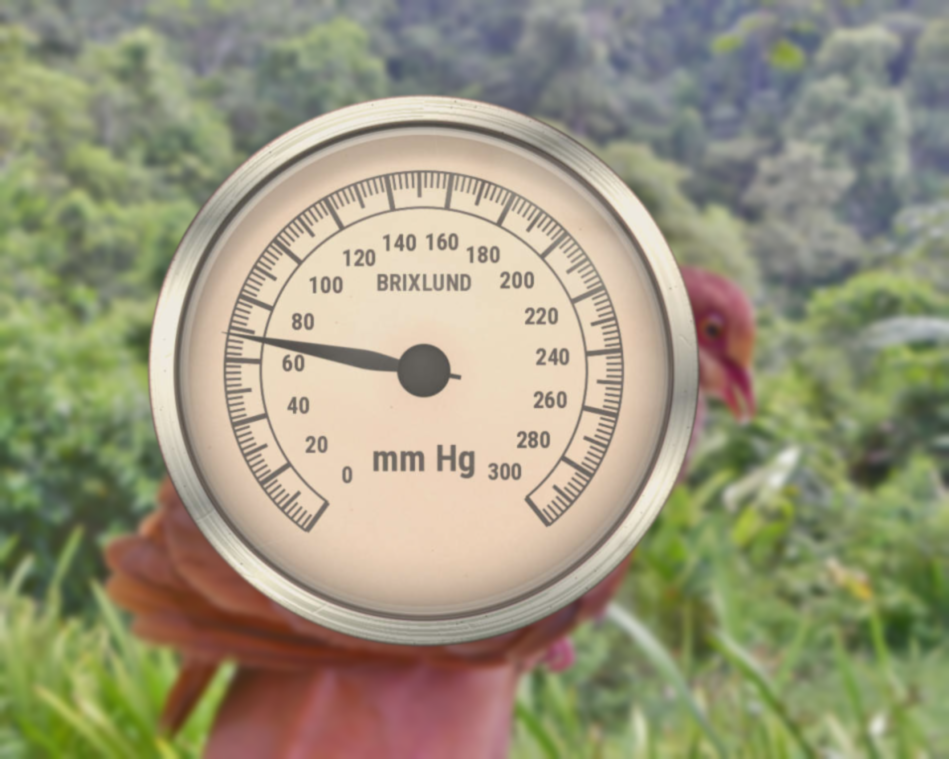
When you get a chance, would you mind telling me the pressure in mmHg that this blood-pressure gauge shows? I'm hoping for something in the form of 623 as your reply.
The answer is 68
